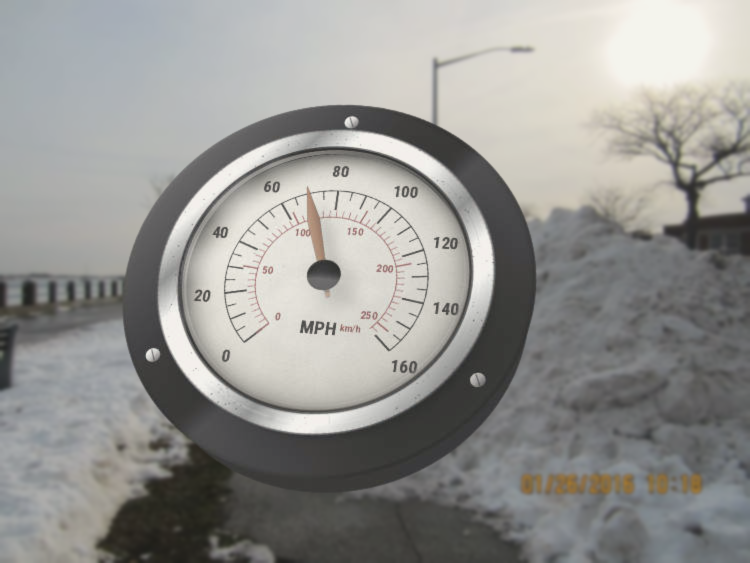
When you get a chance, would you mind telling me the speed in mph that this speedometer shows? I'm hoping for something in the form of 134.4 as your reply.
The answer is 70
